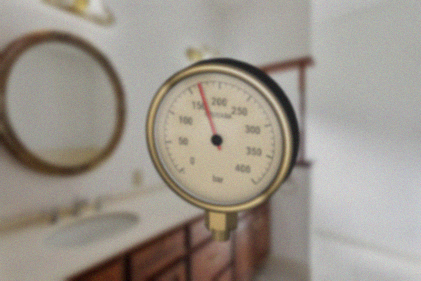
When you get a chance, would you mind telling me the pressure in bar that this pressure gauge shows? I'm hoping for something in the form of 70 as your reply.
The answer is 170
